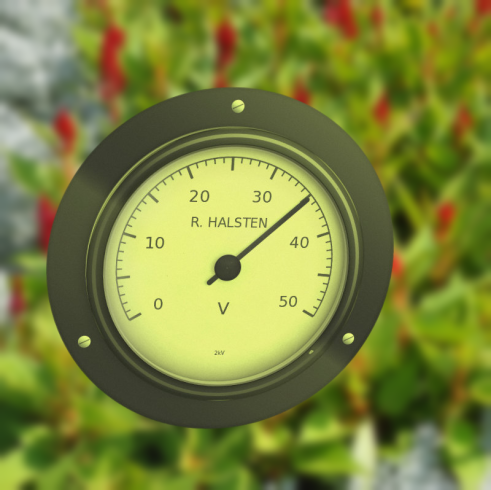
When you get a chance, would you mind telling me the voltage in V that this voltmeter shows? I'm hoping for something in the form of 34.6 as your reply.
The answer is 35
